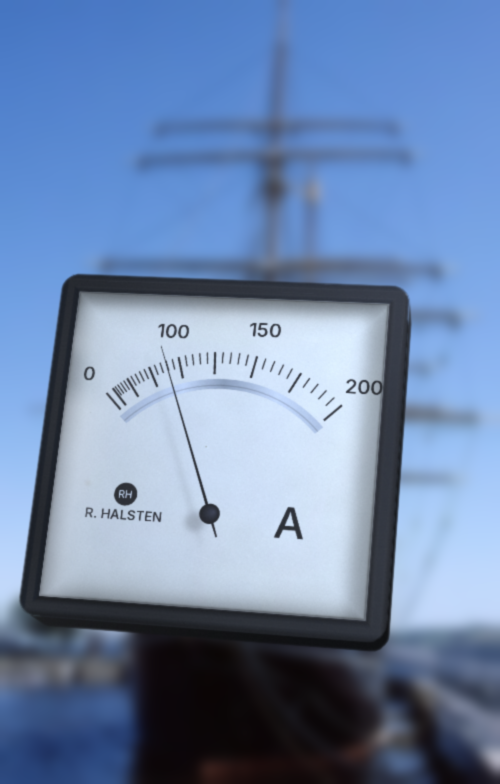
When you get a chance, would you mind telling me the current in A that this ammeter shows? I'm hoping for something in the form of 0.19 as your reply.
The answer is 90
